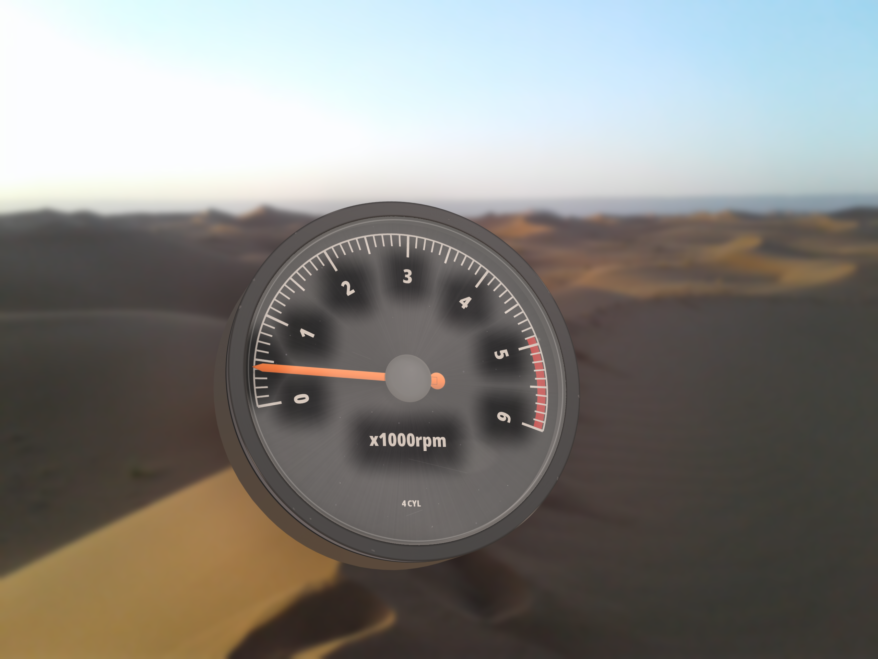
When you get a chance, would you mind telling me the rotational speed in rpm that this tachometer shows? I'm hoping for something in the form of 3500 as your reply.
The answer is 400
